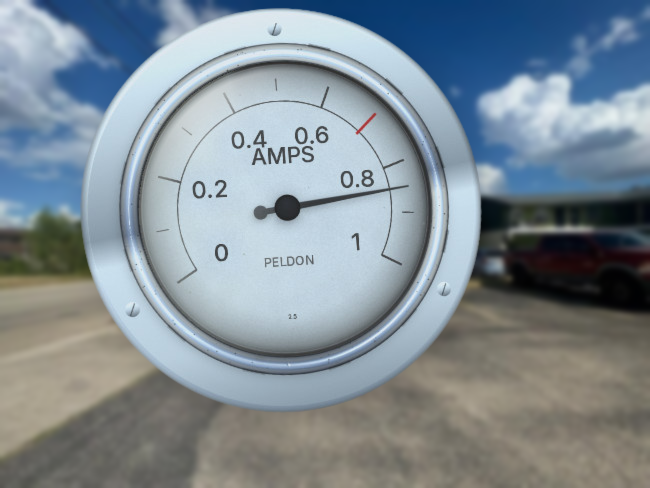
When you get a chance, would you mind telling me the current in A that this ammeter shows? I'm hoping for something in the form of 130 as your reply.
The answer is 0.85
